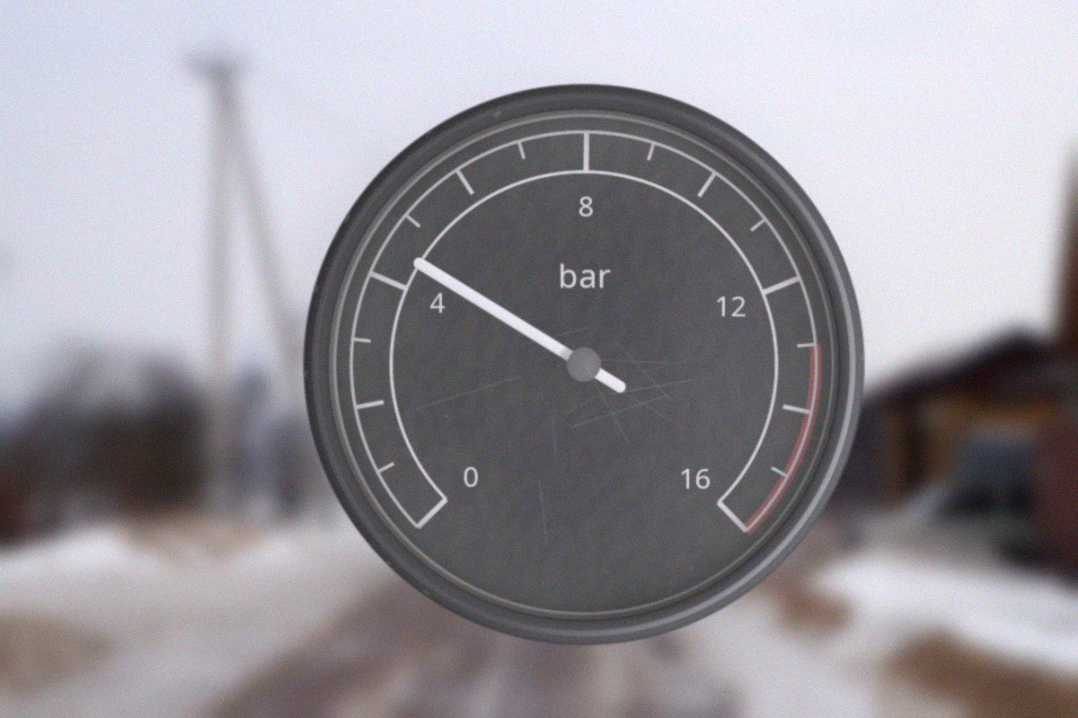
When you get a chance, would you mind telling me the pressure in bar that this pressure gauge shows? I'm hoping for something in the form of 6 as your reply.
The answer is 4.5
